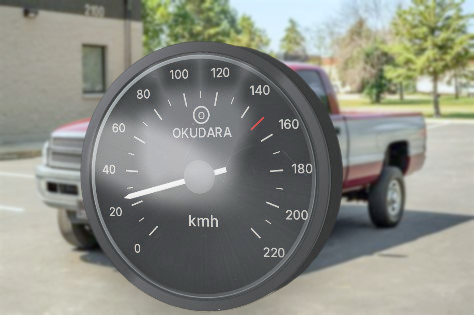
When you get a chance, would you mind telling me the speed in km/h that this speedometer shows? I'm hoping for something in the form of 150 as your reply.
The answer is 25
